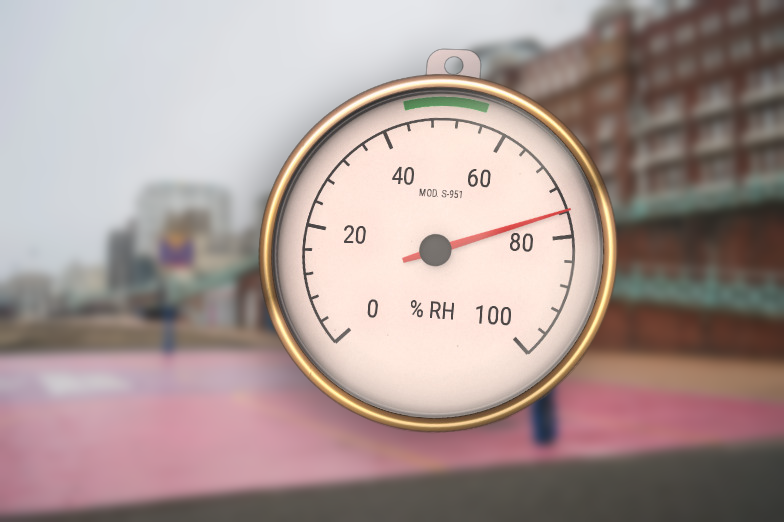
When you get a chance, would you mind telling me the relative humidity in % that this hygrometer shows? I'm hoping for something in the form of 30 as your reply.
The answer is 76
